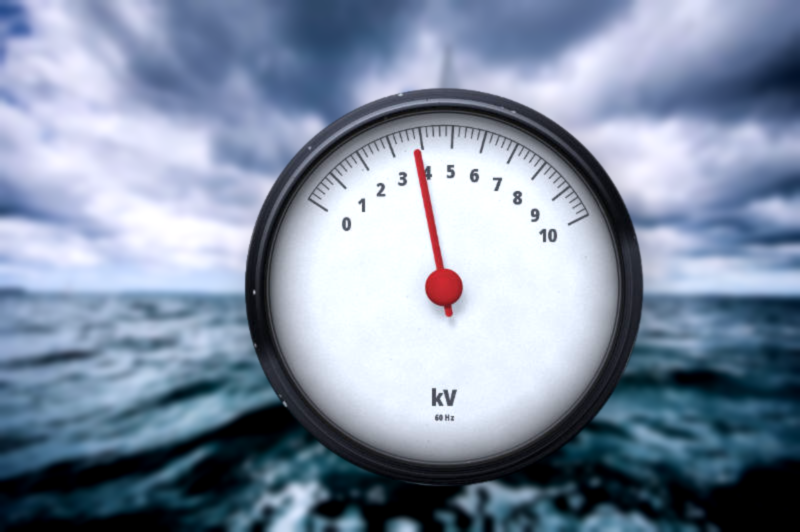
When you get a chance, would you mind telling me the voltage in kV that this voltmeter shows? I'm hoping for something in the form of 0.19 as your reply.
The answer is 3.8
